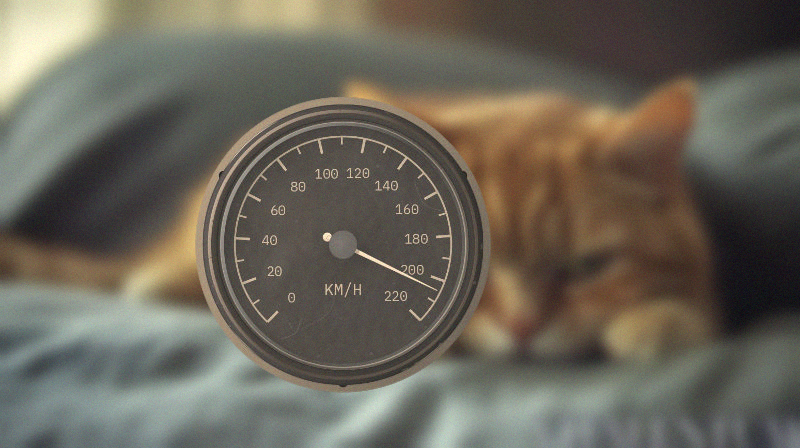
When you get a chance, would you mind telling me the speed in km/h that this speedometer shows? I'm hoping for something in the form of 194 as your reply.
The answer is 205
